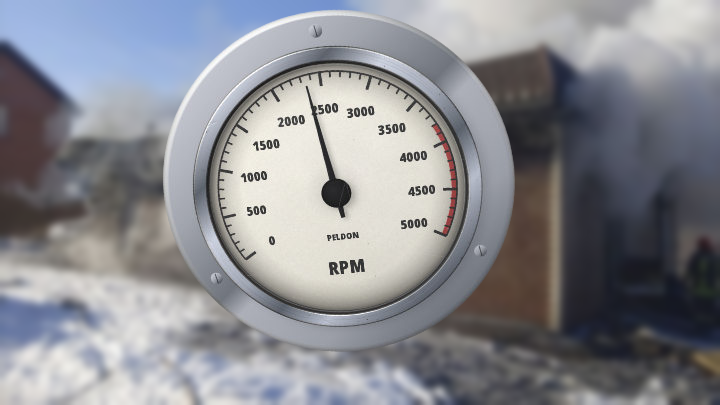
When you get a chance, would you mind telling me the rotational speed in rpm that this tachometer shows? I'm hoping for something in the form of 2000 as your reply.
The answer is 2350
